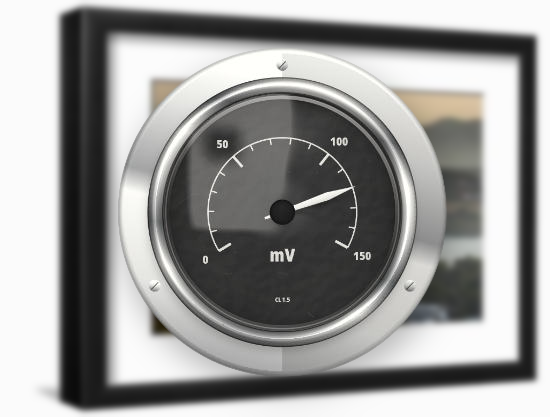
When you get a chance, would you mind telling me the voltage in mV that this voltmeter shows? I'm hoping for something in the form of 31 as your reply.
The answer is 120
